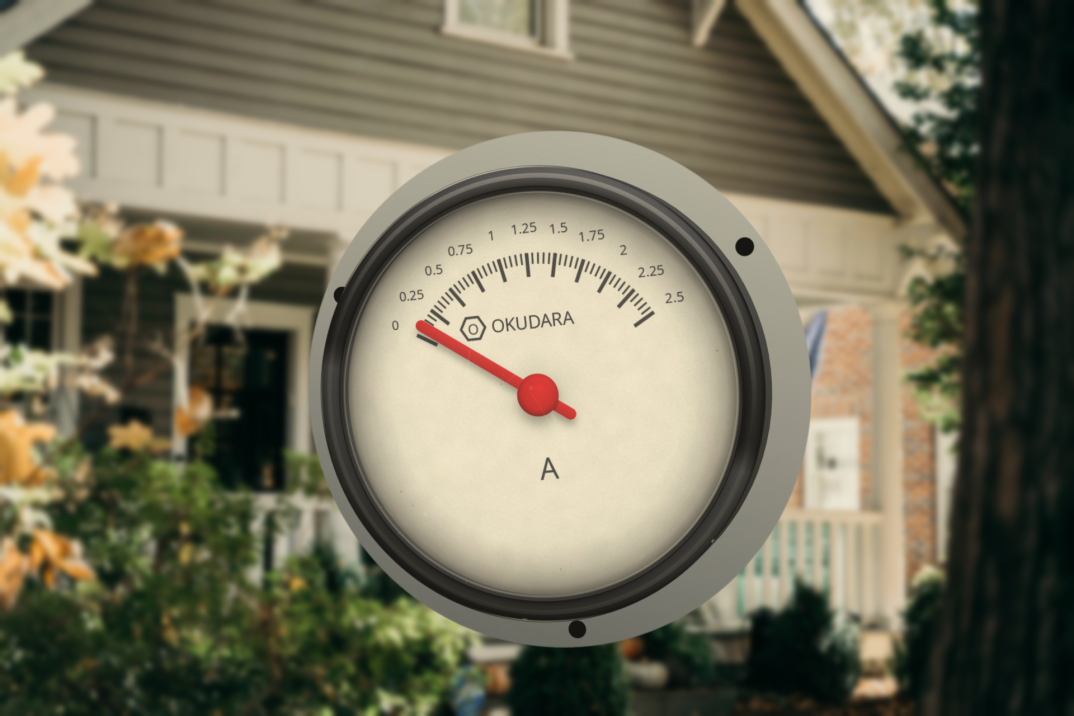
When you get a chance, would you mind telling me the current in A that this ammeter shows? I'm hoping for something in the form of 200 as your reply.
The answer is 0.1
